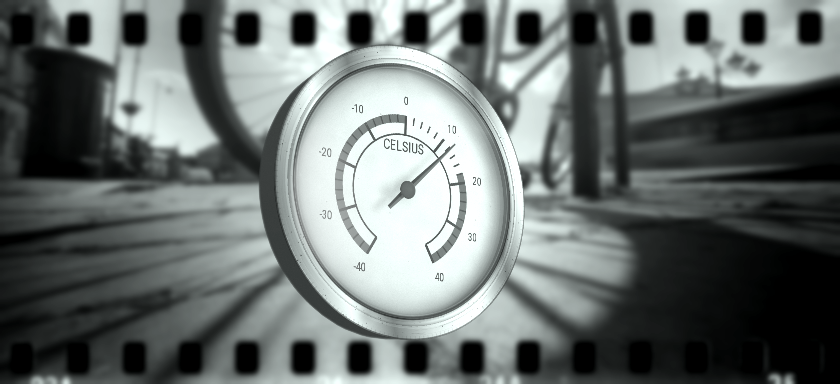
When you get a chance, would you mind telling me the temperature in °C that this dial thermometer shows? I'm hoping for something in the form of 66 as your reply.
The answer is 12
